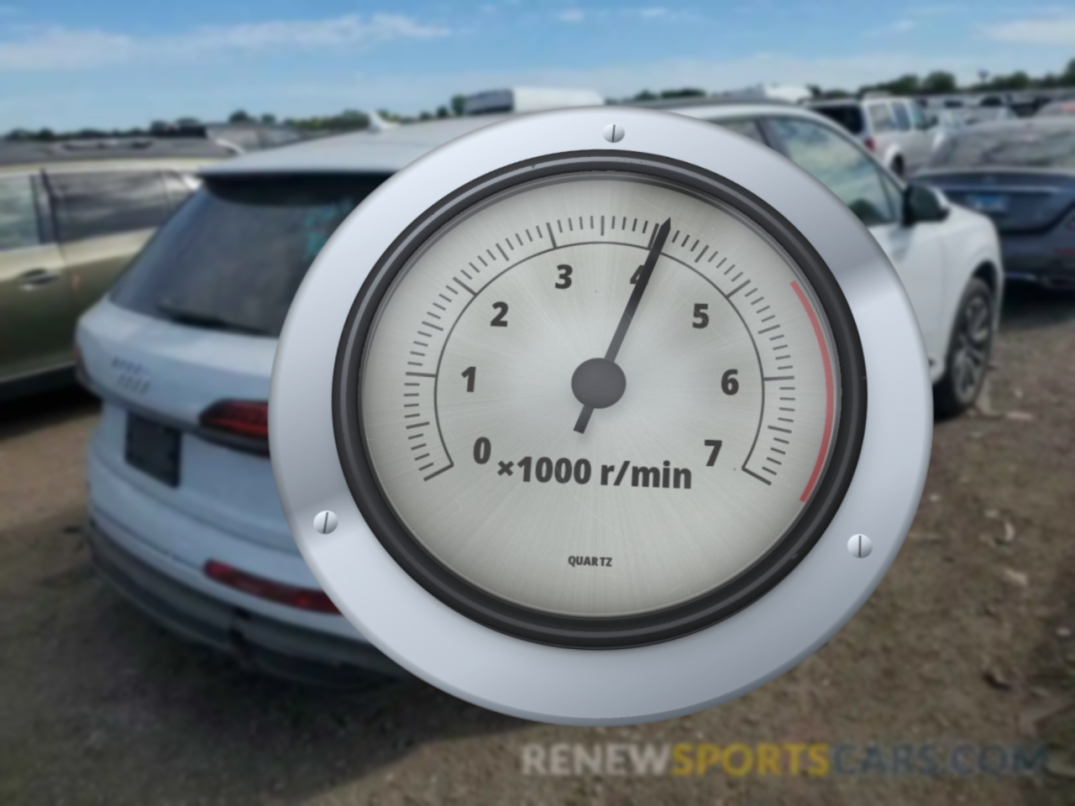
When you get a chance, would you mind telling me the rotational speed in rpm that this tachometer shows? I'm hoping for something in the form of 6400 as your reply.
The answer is 4100
